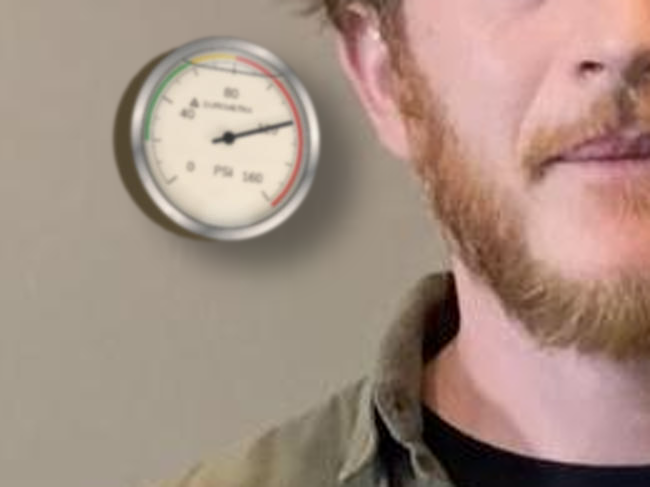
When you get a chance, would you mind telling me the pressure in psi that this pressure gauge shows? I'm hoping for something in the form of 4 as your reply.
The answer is 120
